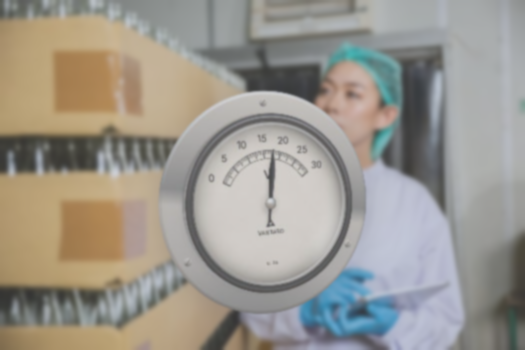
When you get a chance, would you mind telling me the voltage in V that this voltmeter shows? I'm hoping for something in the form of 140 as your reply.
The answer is 17.5
